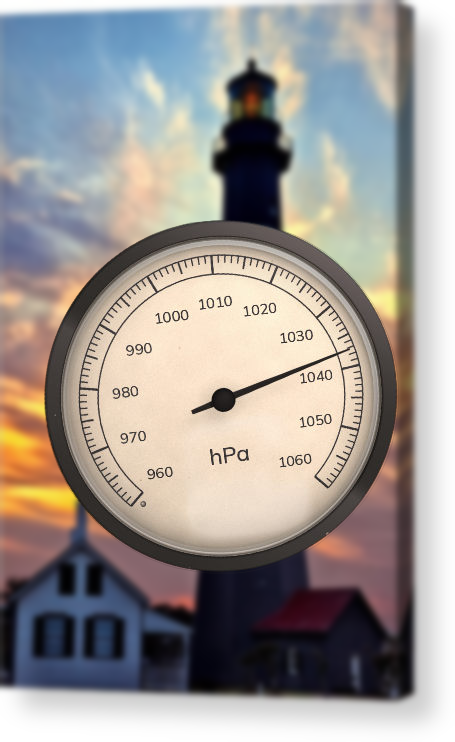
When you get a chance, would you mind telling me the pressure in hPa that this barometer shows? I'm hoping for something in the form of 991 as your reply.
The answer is 1037
